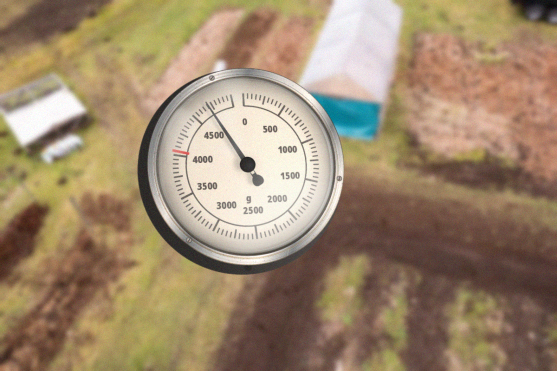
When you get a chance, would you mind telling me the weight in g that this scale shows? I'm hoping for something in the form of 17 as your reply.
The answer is 4700
